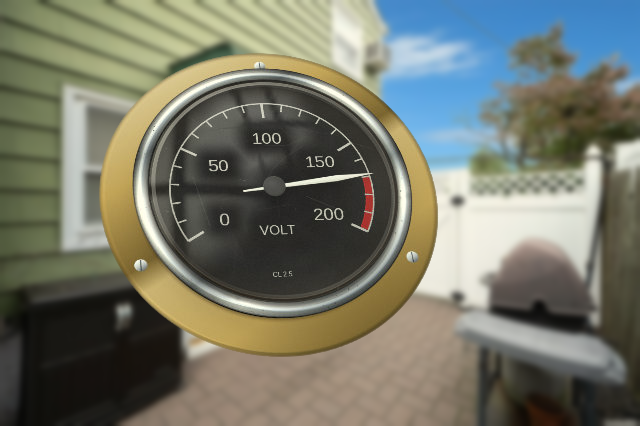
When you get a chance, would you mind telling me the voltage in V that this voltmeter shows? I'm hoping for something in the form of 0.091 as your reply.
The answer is 170
